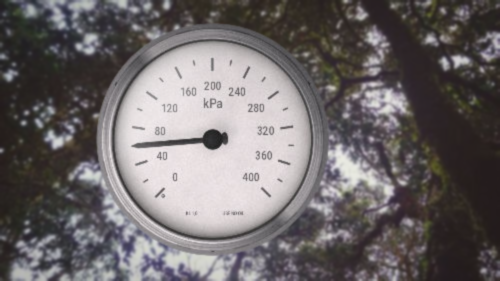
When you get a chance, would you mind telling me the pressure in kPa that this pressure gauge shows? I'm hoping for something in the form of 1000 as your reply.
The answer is 60
